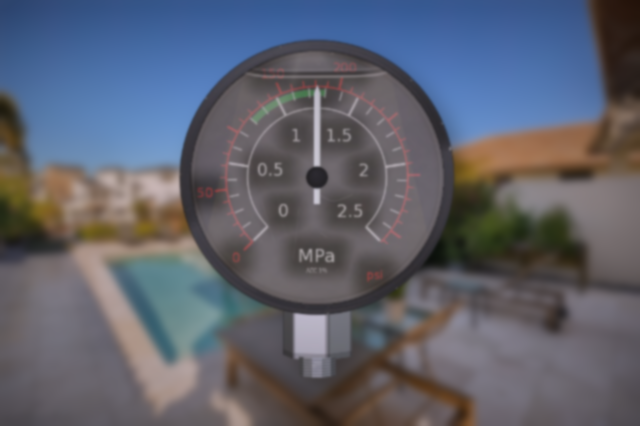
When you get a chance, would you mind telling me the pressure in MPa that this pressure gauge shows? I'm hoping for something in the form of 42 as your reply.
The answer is 1.25
